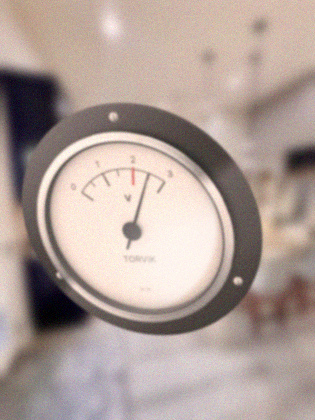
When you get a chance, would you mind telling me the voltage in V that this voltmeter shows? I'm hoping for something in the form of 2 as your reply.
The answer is 2.5
